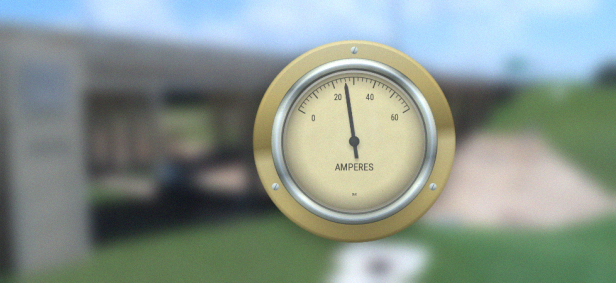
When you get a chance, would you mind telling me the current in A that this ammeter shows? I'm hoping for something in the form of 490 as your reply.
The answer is 26
